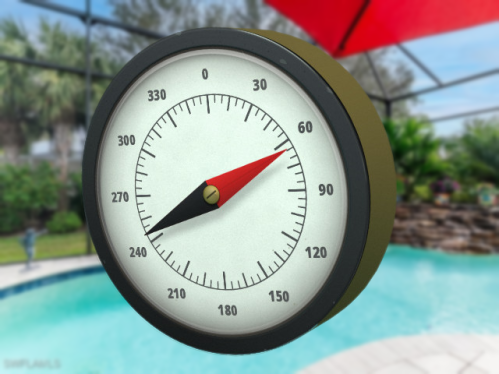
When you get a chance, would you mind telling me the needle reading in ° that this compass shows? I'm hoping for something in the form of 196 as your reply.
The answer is 65
